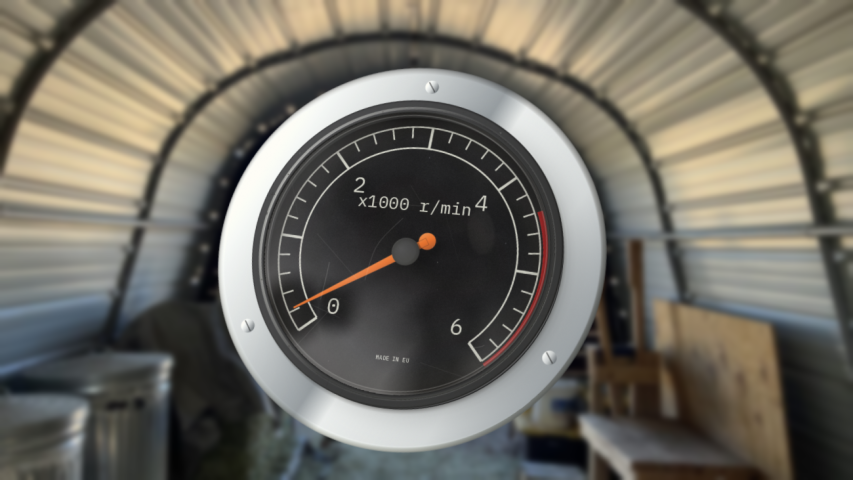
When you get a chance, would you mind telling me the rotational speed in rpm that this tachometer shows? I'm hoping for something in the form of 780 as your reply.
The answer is 200
